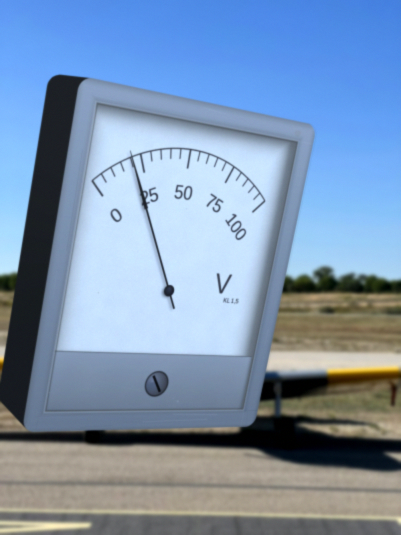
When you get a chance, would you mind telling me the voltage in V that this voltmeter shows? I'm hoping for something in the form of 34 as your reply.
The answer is 20
